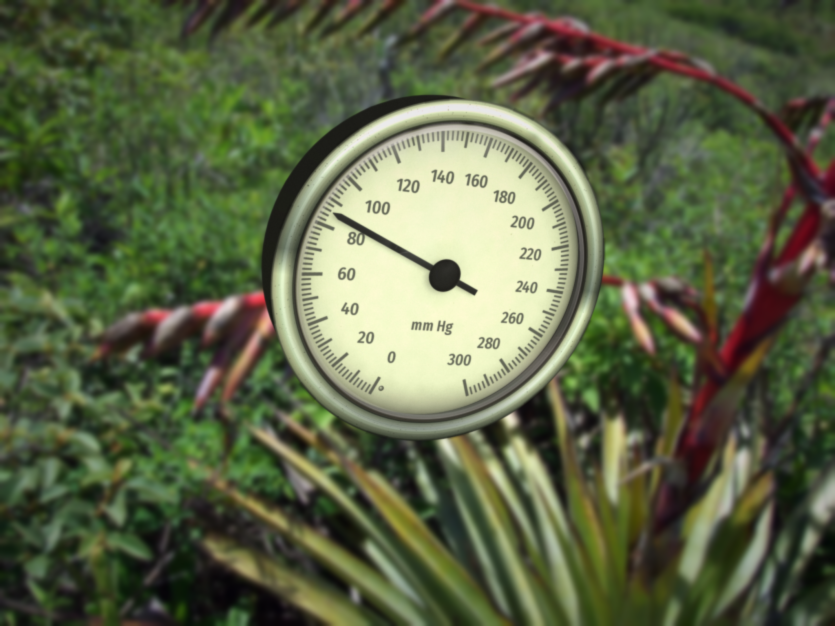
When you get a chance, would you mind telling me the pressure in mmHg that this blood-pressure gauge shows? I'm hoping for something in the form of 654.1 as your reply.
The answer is 86
